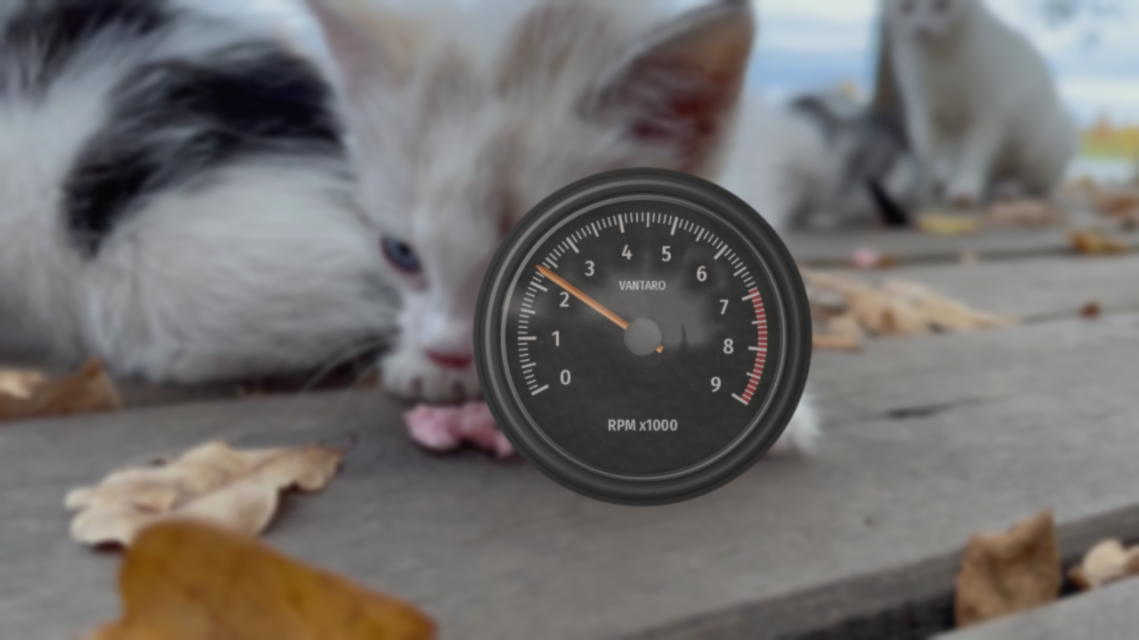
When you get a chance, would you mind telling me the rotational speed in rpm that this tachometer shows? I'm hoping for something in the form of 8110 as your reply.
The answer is 2300
